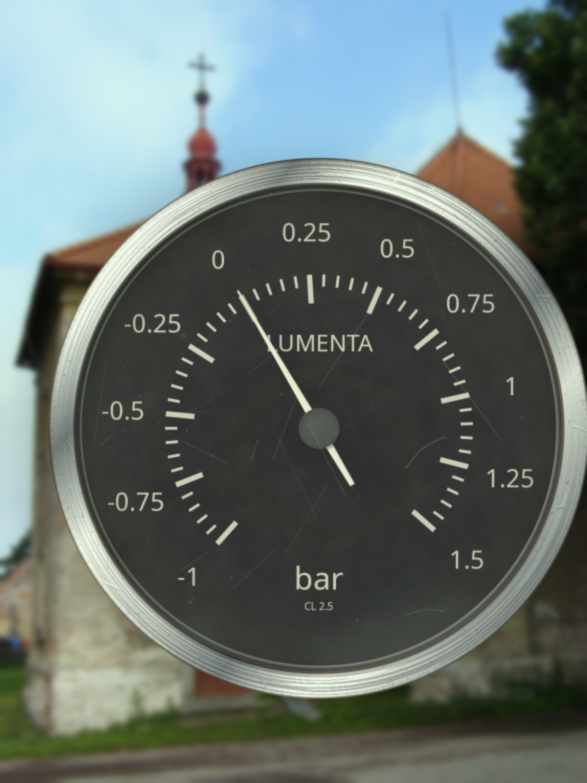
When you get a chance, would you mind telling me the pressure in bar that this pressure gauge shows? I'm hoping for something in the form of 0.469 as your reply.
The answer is 0
